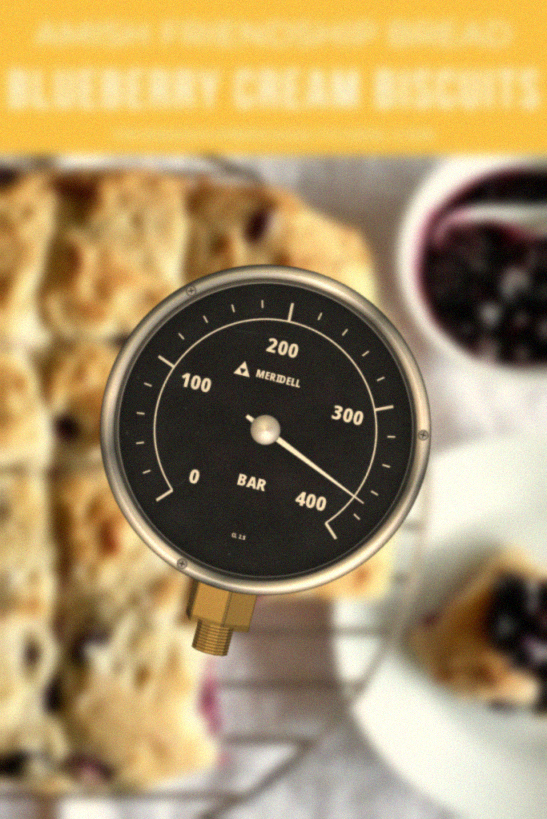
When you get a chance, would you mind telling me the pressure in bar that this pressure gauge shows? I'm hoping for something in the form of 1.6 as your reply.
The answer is 370
